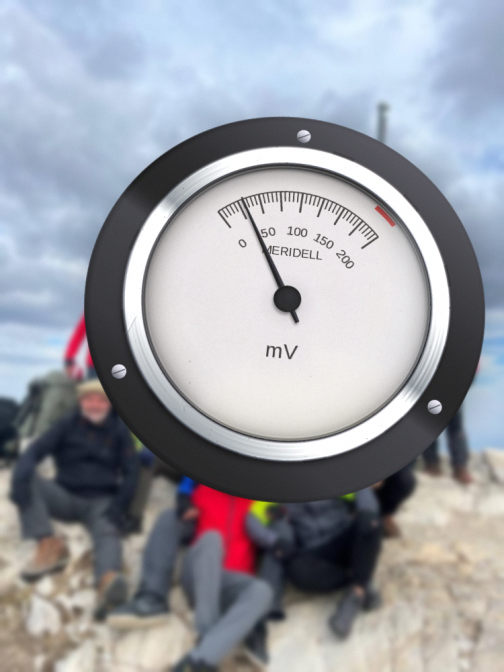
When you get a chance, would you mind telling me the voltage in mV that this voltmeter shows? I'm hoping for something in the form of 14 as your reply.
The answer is 30
